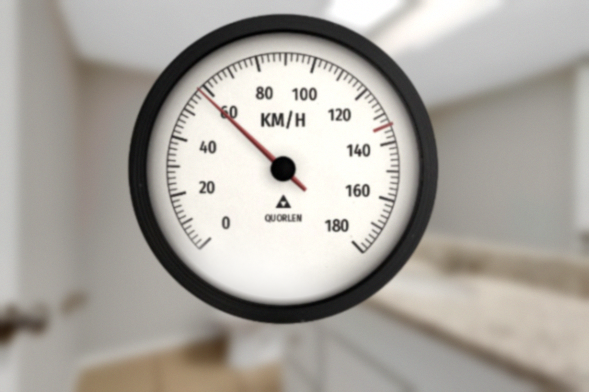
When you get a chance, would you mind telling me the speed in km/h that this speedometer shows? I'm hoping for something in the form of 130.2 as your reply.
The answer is 58
